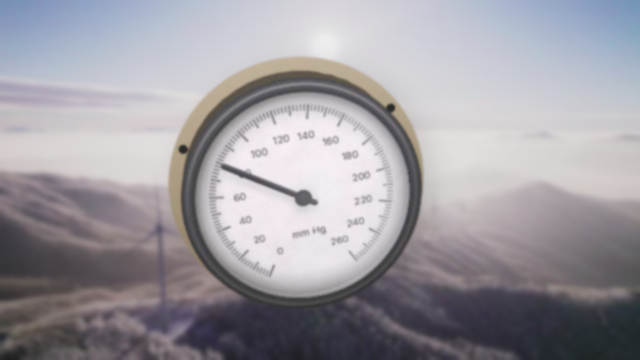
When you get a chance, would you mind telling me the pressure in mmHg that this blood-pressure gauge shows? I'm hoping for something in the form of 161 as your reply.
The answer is 80
